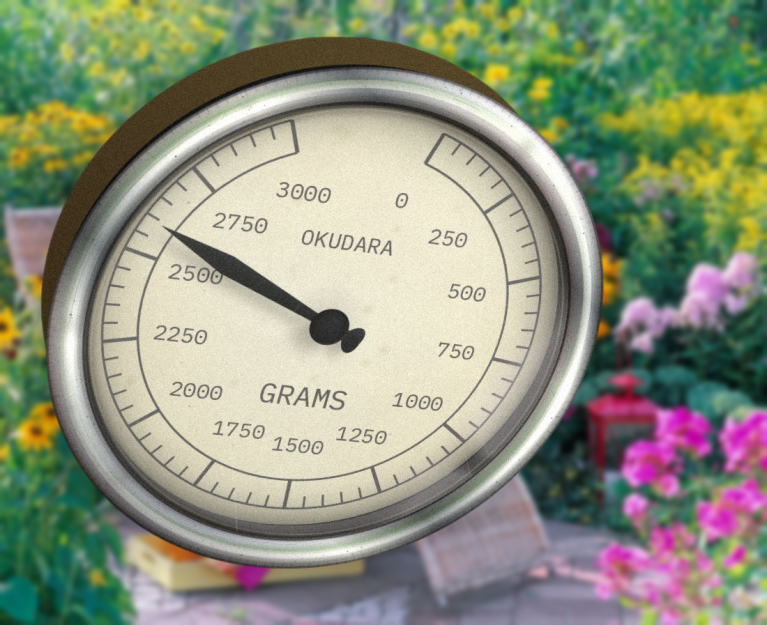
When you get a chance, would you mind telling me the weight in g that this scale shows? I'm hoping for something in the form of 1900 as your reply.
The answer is 2600
